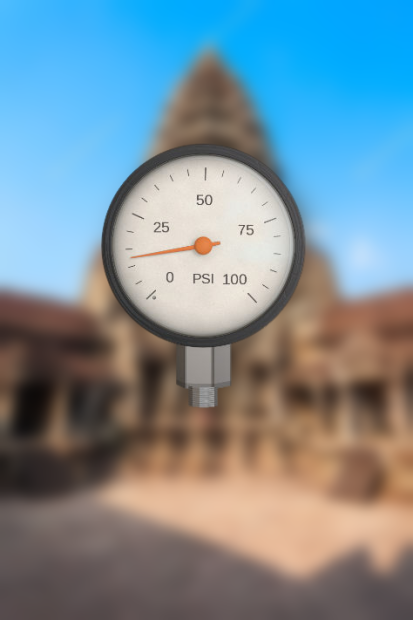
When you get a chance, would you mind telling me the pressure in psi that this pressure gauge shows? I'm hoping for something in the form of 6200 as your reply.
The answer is 12.5
